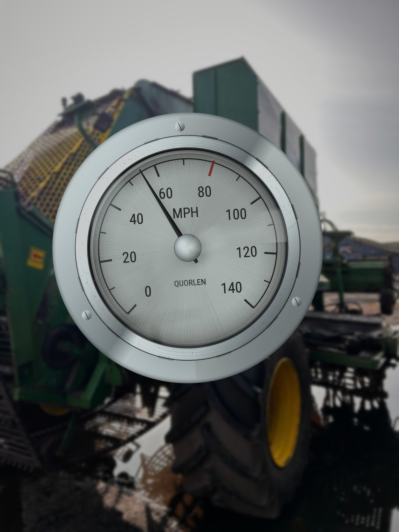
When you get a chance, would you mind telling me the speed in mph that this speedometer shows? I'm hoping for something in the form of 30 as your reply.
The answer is 55
